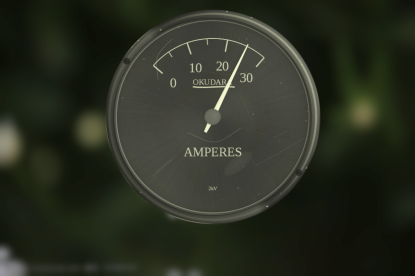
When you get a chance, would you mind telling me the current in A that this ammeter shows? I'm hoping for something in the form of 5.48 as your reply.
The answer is 25
